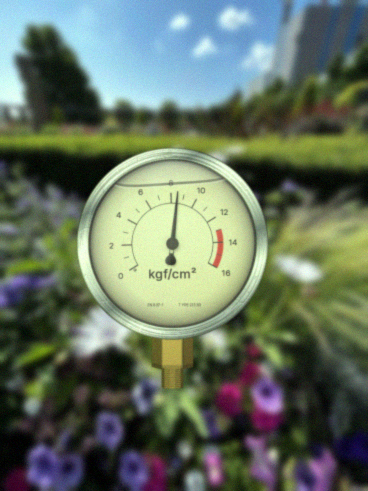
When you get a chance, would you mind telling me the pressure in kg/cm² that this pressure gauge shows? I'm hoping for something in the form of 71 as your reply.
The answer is 8.5
